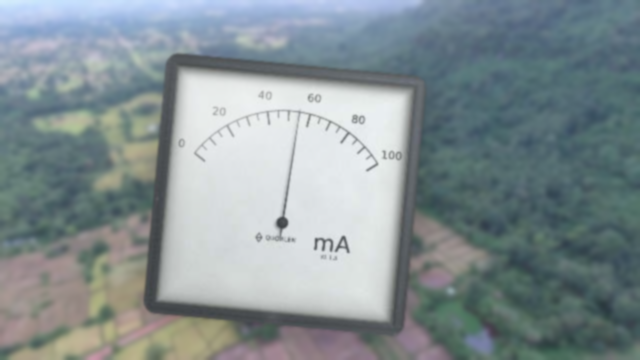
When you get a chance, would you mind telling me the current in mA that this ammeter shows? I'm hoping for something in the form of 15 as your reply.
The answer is 55
